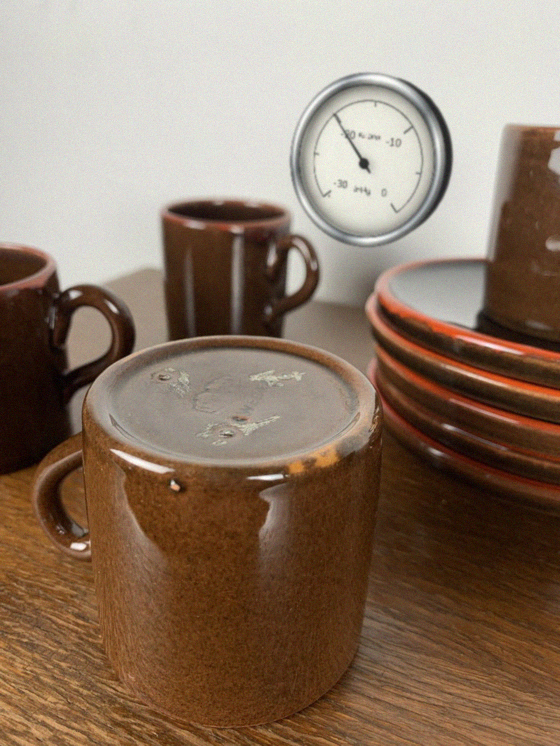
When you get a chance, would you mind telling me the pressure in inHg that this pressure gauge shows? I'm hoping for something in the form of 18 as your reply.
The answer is -20
